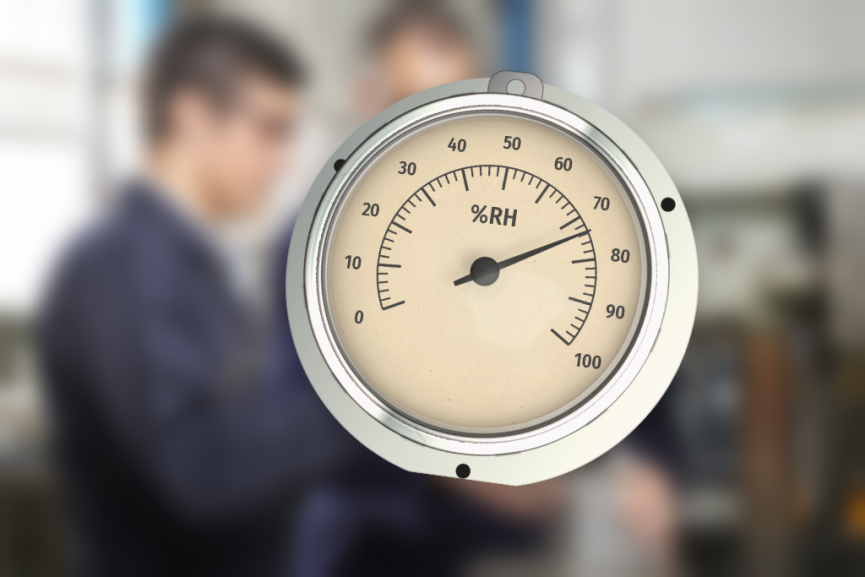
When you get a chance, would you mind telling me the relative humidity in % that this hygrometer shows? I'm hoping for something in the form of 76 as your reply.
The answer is 74
